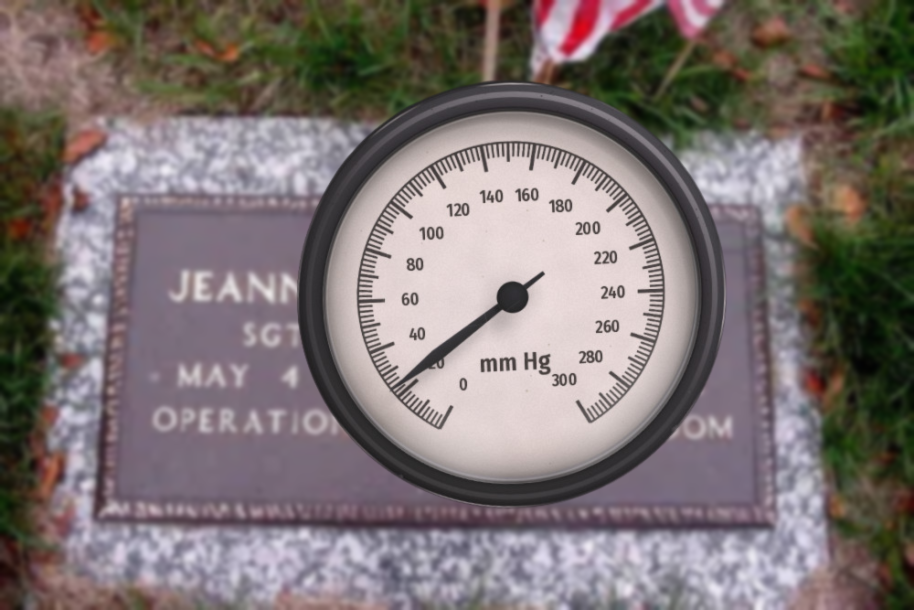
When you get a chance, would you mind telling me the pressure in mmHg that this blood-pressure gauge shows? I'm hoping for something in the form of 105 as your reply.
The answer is 24
